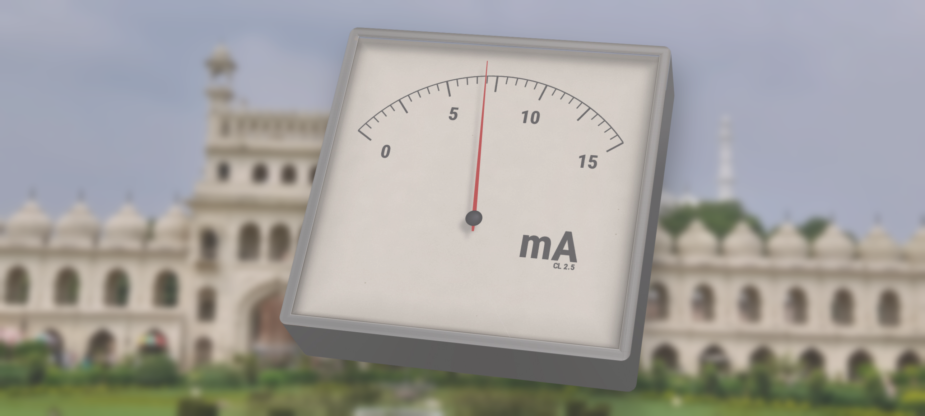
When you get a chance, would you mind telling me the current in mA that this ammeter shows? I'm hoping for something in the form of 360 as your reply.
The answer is 7
